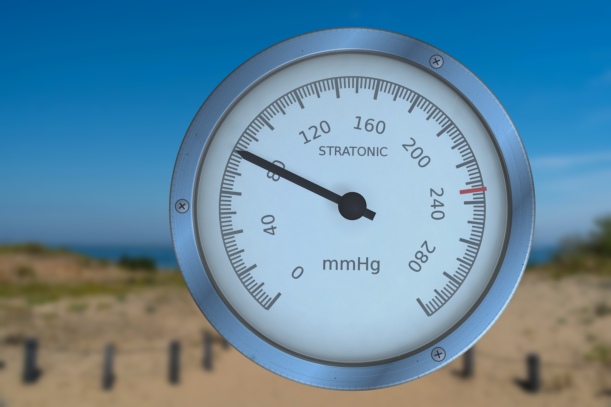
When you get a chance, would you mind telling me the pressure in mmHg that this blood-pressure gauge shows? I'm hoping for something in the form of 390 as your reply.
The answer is 80
